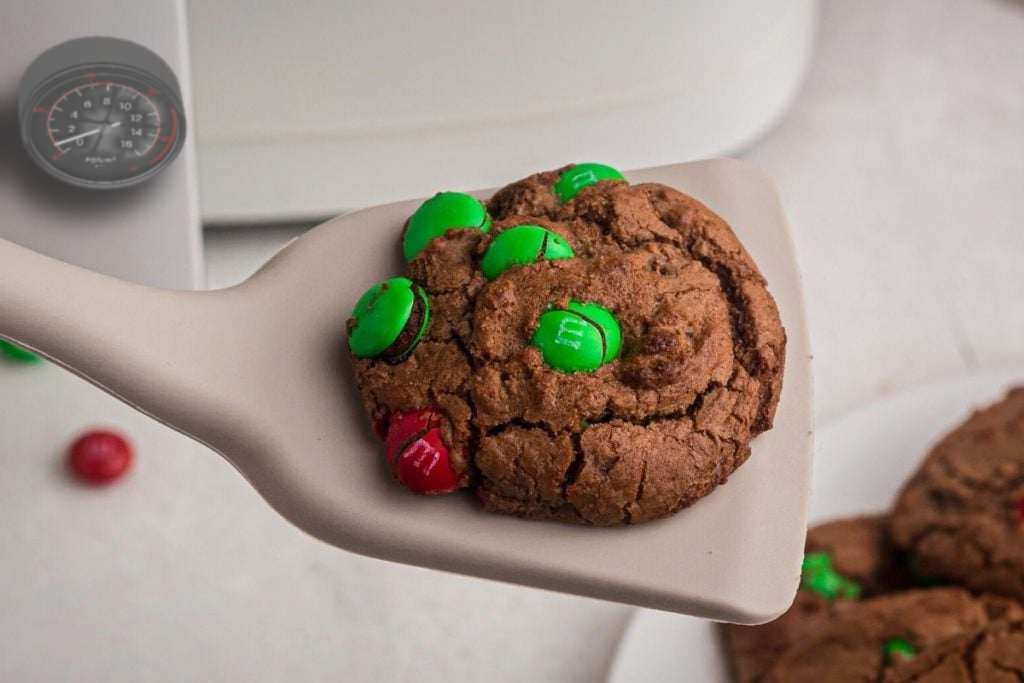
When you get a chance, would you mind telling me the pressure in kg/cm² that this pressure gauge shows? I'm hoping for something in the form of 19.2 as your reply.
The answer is 1
